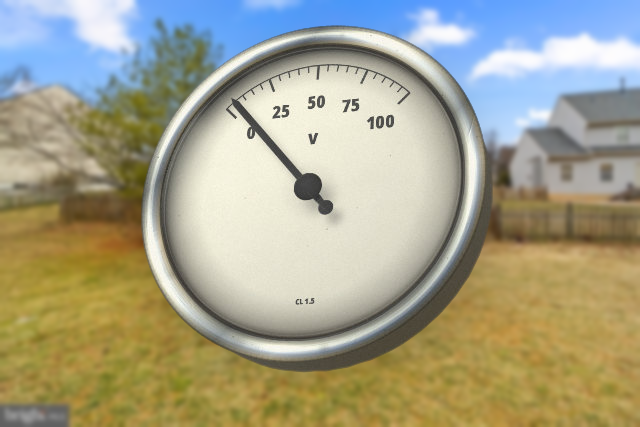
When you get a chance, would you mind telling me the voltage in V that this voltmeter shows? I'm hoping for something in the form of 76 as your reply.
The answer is 5
